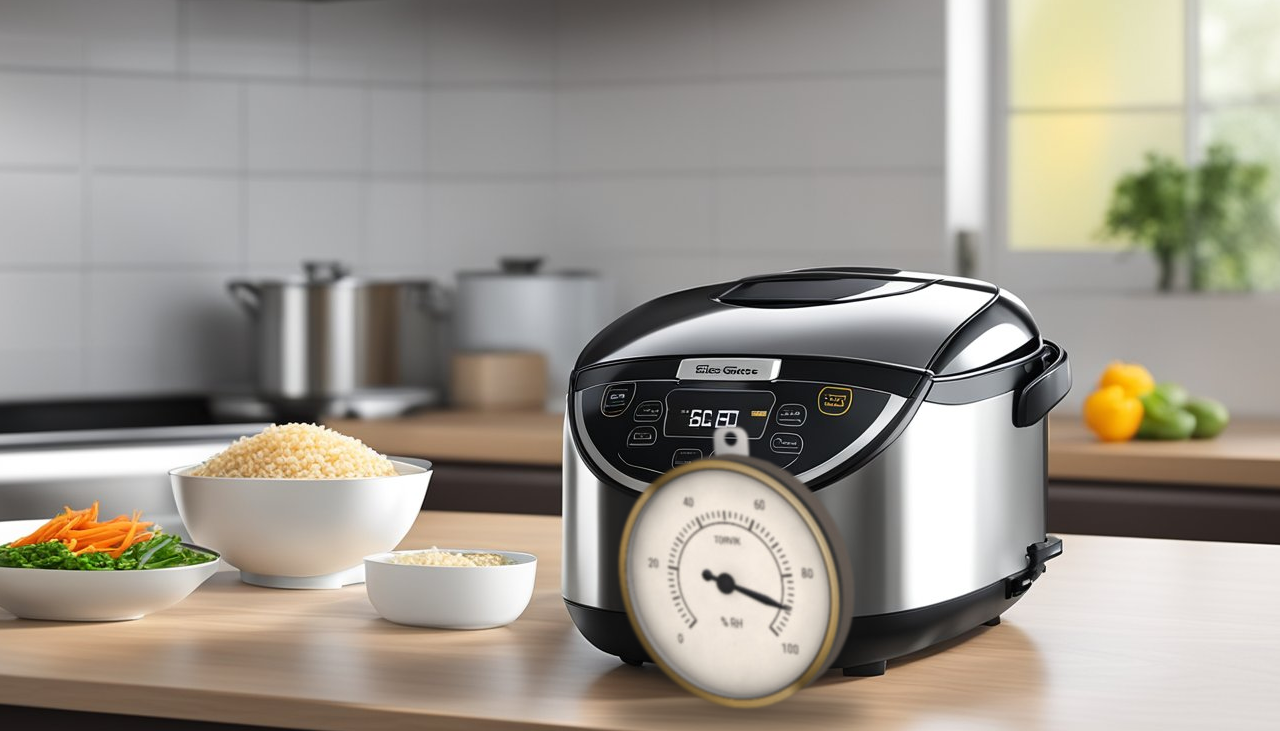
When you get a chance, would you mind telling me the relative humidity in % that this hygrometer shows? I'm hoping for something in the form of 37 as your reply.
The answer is 90
